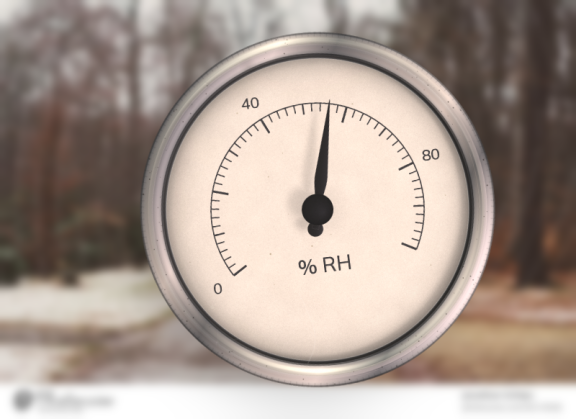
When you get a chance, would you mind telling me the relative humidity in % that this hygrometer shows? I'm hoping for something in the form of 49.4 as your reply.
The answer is 56
